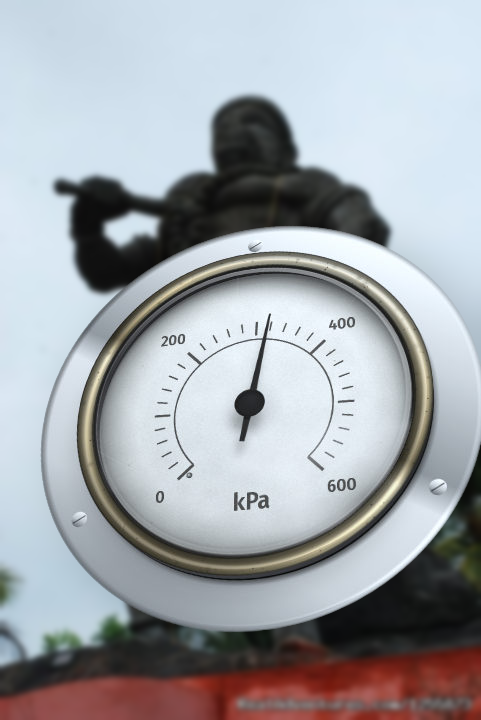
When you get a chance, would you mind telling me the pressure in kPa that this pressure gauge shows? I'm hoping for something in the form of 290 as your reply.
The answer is 320
